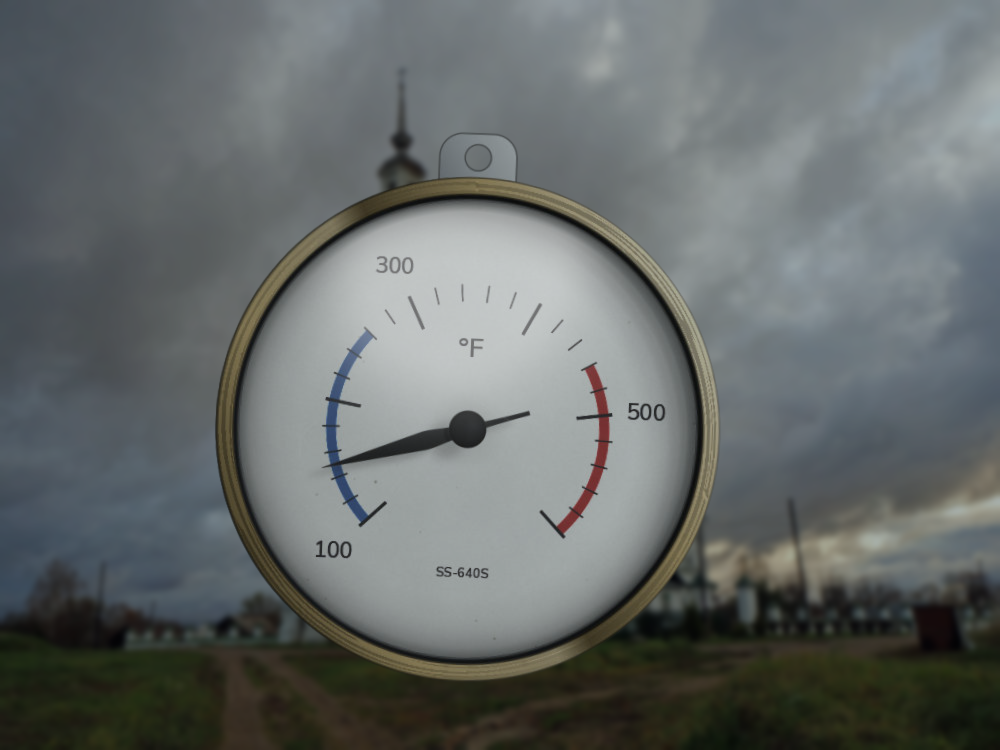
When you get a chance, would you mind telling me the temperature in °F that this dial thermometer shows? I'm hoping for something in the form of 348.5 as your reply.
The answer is 150
